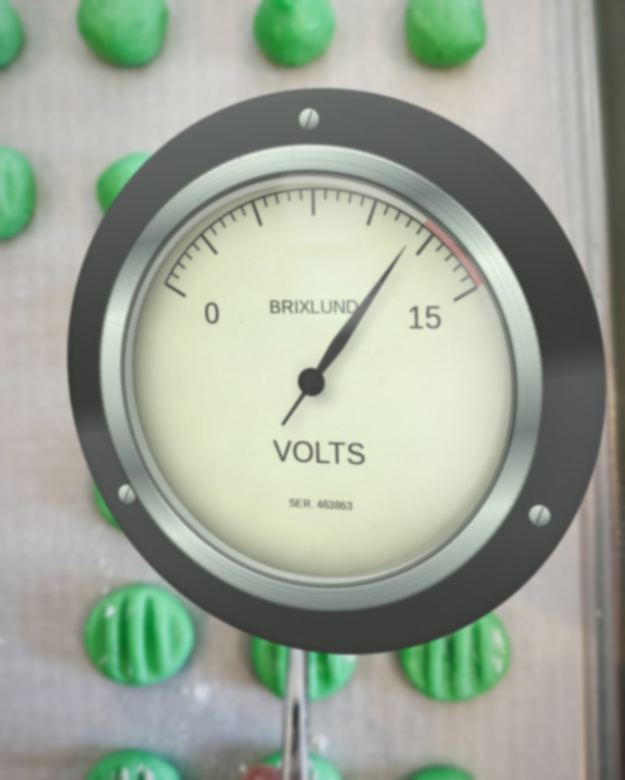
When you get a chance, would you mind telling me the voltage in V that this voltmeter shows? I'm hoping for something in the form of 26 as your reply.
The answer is 12
